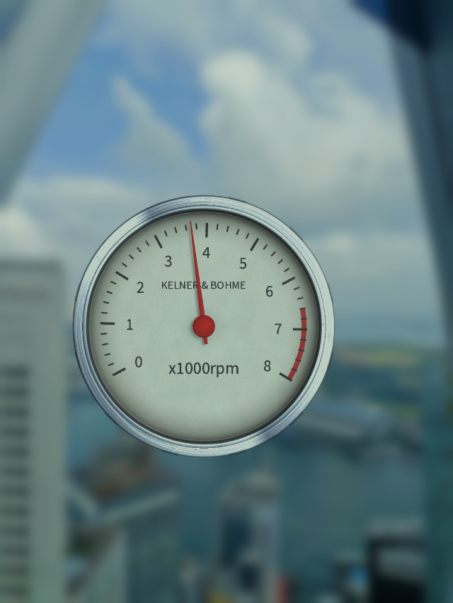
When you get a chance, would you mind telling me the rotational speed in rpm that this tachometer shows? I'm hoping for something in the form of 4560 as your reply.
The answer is 3700
